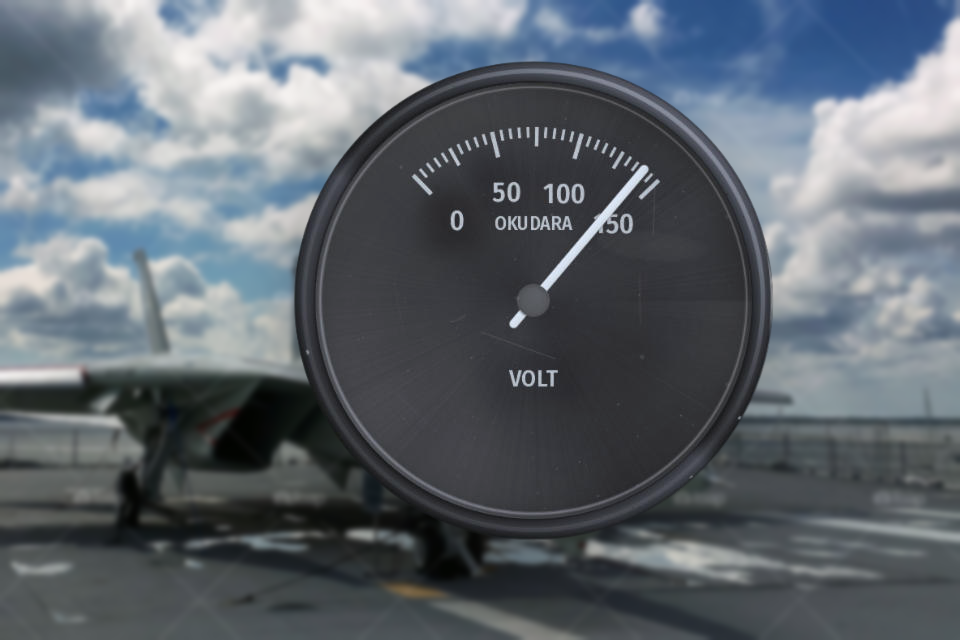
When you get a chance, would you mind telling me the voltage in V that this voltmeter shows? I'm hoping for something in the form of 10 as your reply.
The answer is 140
